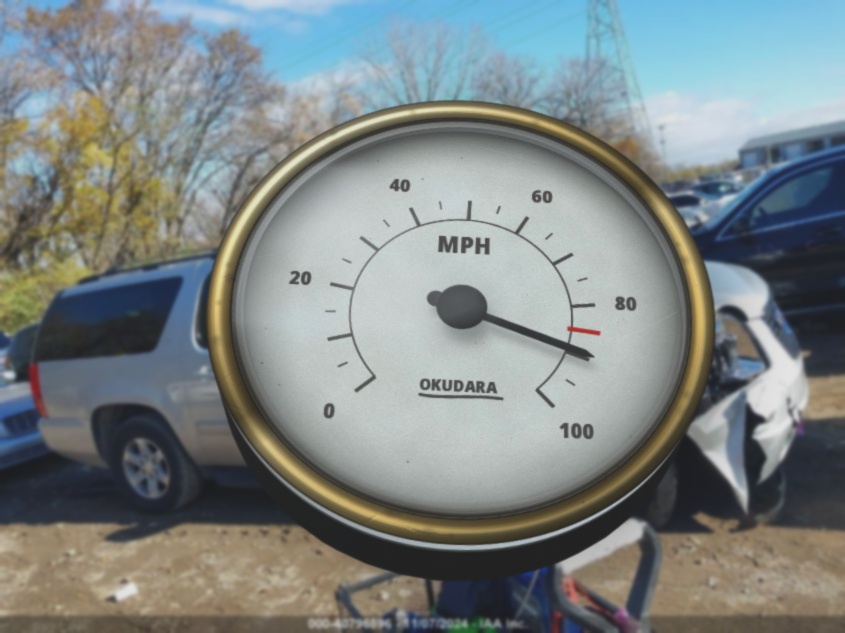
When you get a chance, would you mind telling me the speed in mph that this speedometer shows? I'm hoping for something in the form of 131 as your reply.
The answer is 90
